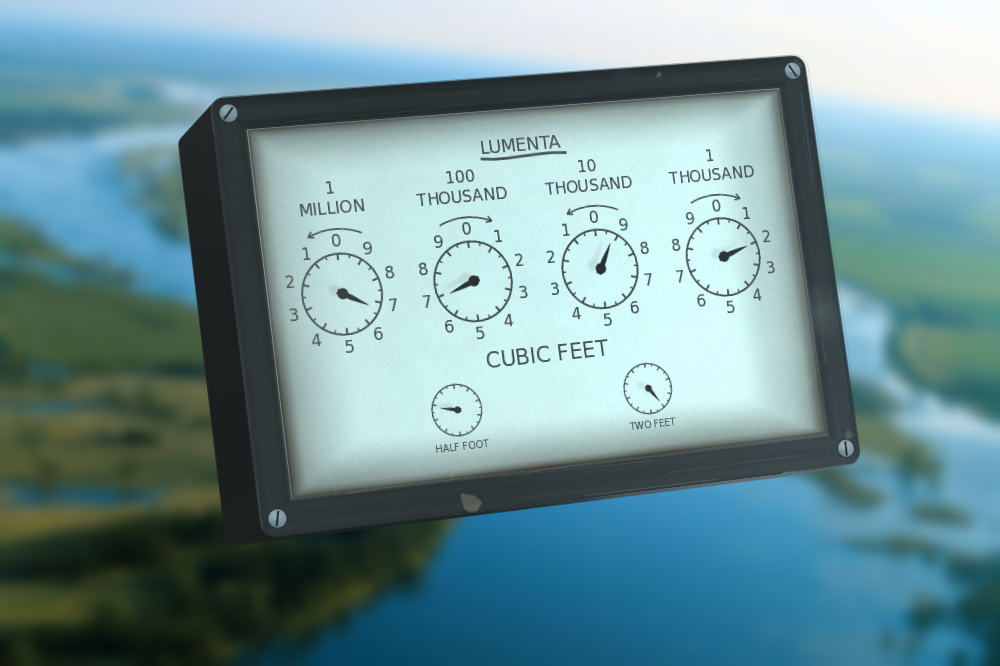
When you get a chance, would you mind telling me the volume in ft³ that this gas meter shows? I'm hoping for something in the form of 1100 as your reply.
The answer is 669200
